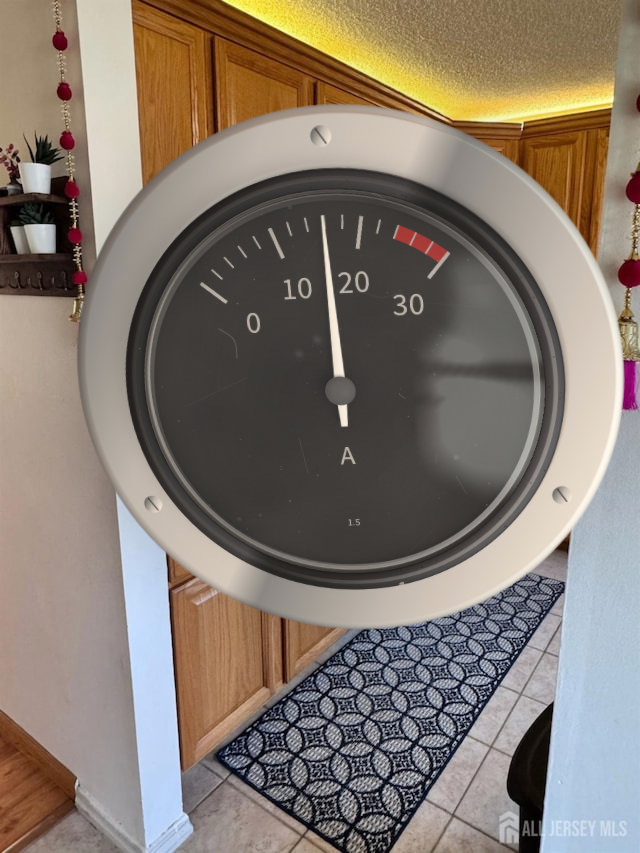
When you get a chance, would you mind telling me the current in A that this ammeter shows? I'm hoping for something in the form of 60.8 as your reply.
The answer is 16
